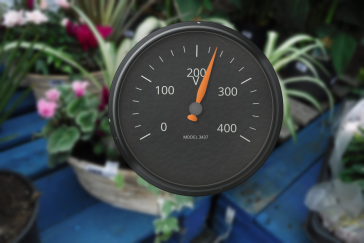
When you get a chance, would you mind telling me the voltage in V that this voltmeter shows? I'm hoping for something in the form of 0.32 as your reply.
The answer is 230
